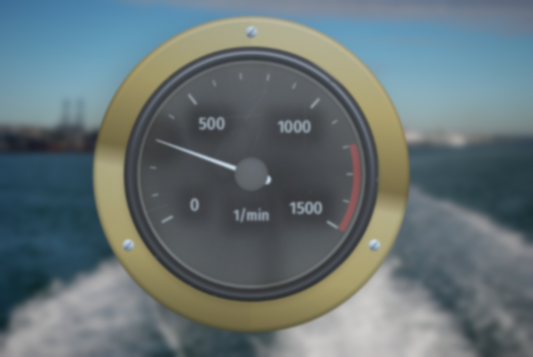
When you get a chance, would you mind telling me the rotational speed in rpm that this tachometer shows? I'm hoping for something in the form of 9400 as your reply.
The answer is 300
